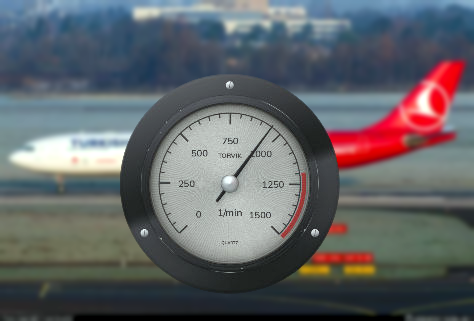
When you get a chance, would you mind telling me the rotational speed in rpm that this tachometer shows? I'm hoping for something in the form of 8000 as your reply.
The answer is 950
